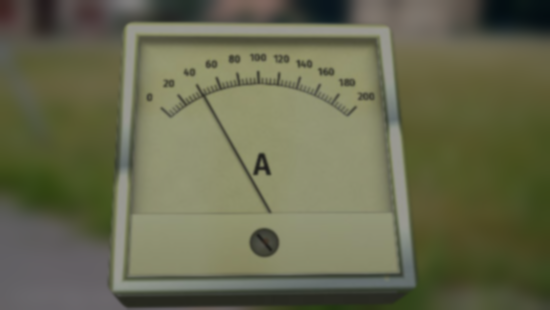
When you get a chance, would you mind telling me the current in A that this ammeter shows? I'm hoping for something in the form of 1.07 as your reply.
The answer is 40
